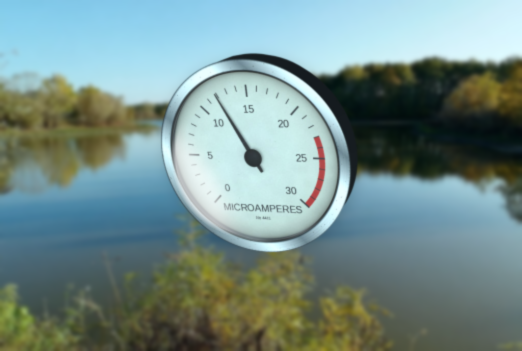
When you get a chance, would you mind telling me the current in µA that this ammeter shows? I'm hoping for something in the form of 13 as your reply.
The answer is 12
